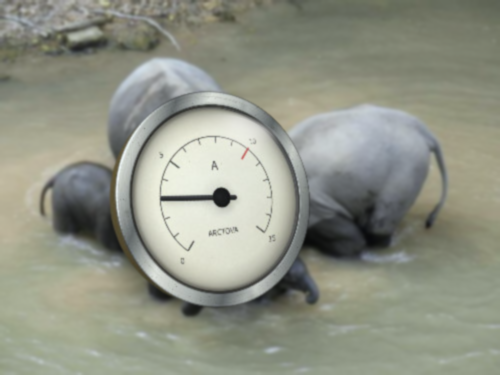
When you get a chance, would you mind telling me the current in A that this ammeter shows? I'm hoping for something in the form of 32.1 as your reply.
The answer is 3
